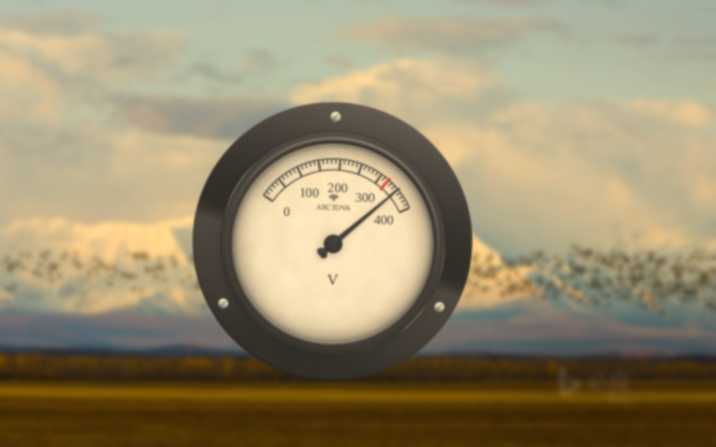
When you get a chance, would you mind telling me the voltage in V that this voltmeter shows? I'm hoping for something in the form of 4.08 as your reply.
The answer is 350
